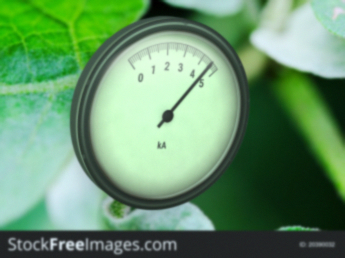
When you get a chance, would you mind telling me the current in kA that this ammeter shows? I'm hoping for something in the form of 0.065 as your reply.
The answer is 4.5
